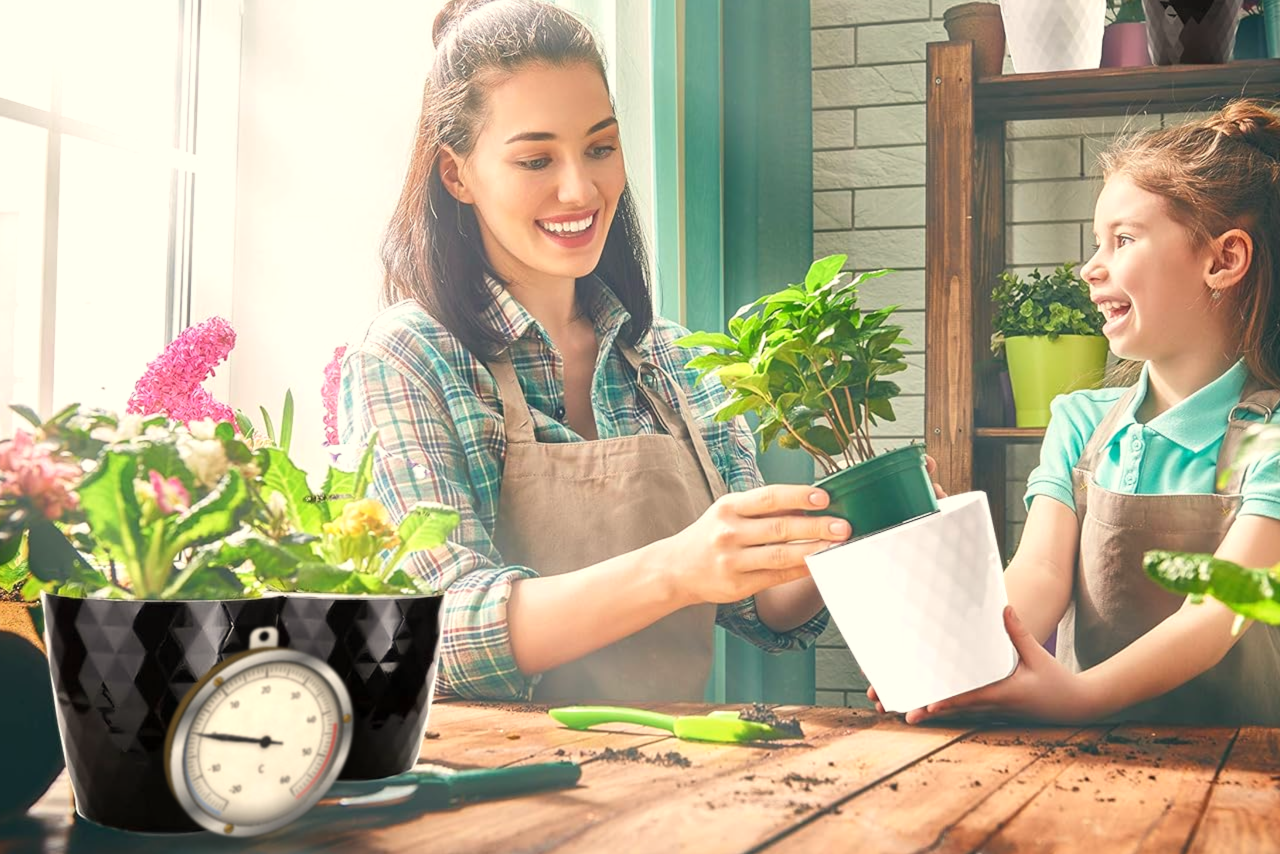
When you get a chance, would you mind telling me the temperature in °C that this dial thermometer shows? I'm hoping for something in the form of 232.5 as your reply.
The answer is 0
